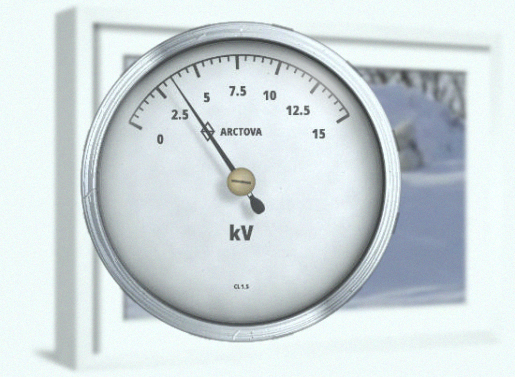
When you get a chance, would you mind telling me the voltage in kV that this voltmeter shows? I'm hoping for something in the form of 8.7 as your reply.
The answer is 3.5
